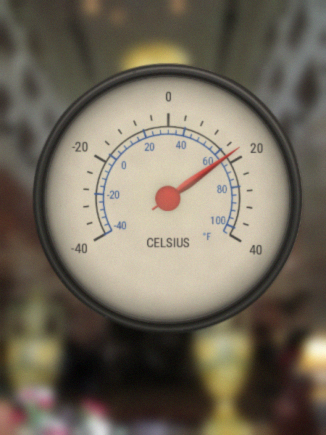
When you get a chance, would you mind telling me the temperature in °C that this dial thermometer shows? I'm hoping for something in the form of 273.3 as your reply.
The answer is 18
